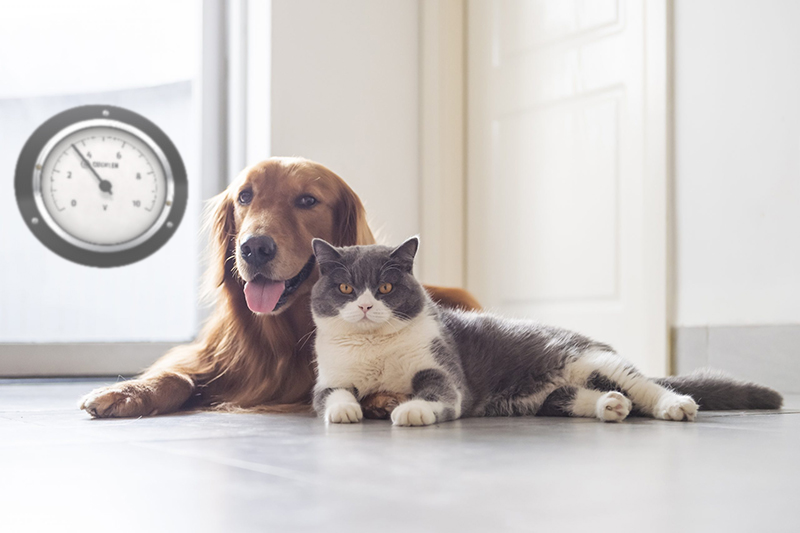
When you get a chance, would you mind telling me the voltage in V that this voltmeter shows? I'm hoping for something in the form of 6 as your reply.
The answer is 3.5
